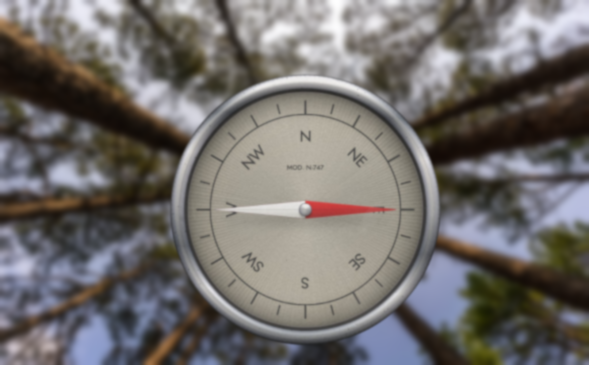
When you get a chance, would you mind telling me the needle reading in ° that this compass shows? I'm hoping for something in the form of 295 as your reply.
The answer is 90
